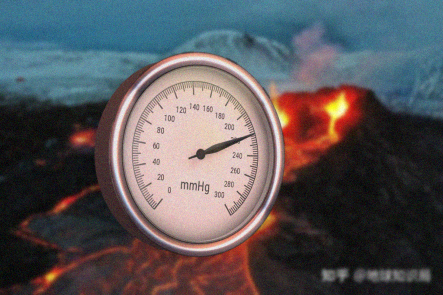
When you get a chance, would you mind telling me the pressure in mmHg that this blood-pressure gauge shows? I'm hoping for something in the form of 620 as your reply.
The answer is 220
